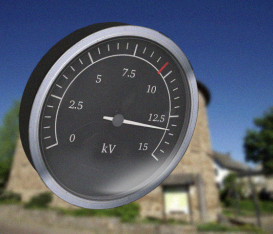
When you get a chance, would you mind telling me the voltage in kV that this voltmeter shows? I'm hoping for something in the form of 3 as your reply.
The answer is 13.25
